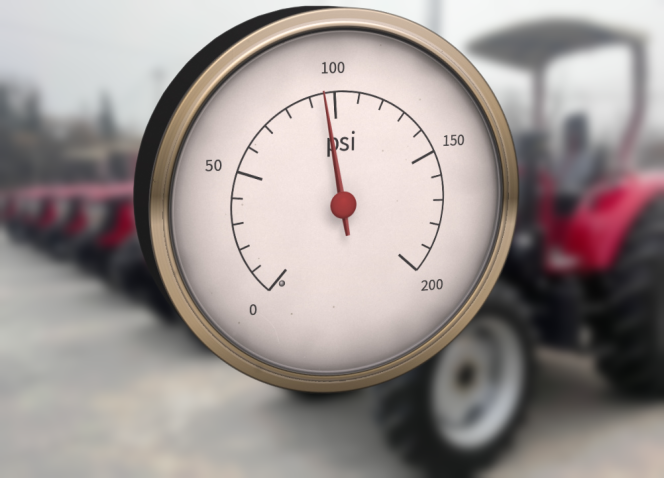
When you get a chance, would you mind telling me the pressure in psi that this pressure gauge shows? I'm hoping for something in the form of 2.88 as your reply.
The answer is 95
